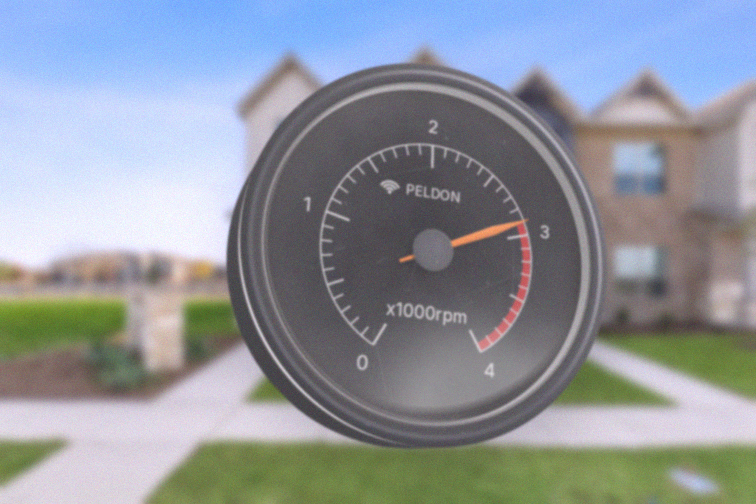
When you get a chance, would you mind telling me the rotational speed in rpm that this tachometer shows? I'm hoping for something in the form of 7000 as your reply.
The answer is 2900
